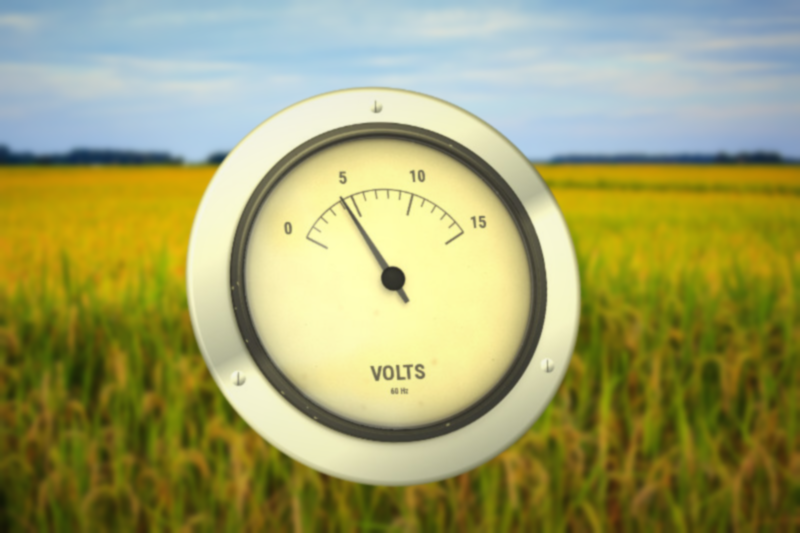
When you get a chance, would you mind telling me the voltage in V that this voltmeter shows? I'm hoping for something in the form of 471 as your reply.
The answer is 4
